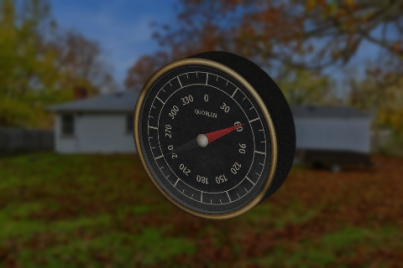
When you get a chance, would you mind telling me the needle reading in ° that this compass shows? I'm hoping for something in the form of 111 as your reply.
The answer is 60
